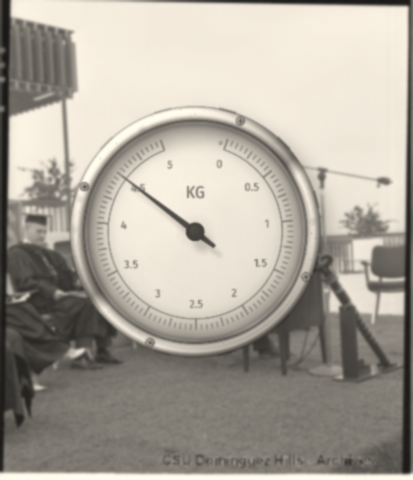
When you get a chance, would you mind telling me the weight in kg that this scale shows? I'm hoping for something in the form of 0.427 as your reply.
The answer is 4.5
